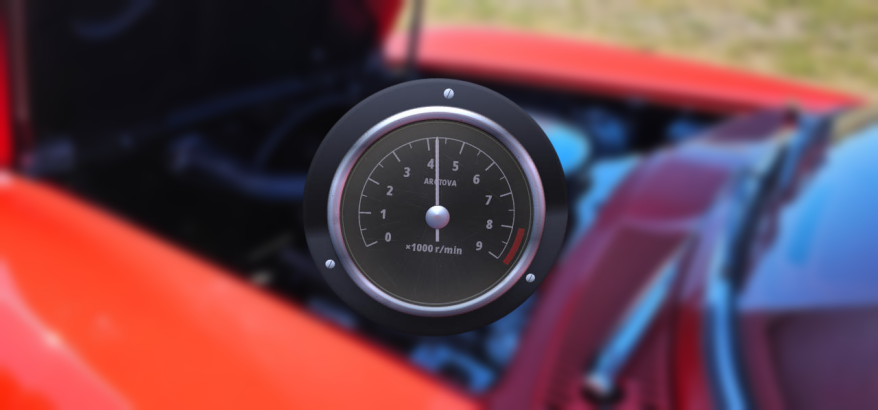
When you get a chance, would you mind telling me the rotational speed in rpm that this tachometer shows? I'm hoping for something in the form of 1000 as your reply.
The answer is 4250
